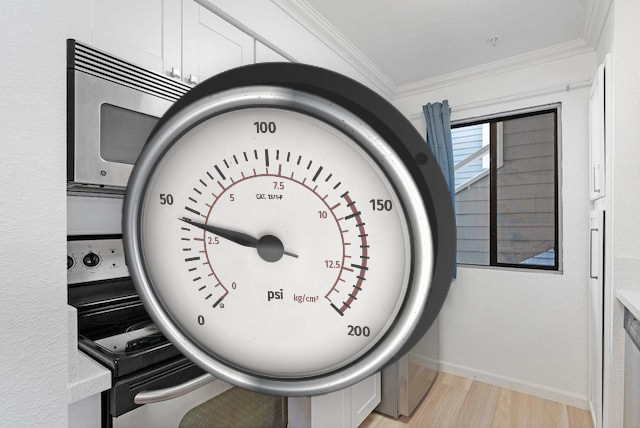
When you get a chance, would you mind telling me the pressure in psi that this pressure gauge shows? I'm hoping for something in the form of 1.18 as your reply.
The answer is 45
